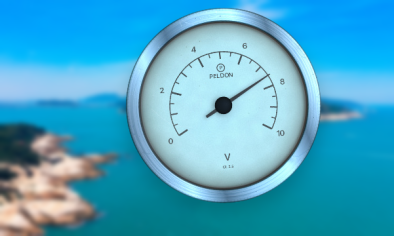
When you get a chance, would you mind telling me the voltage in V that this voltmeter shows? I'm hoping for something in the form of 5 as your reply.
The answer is 7.5
